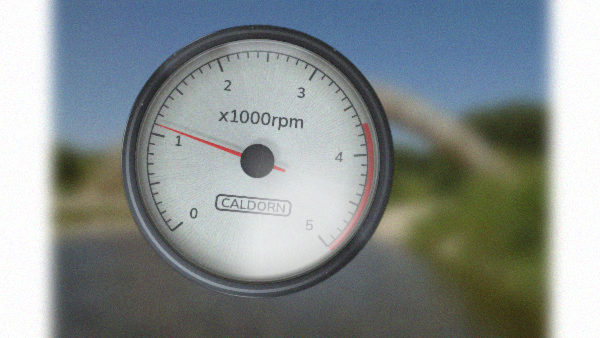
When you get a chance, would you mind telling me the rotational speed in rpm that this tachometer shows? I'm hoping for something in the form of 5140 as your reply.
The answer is 1100
